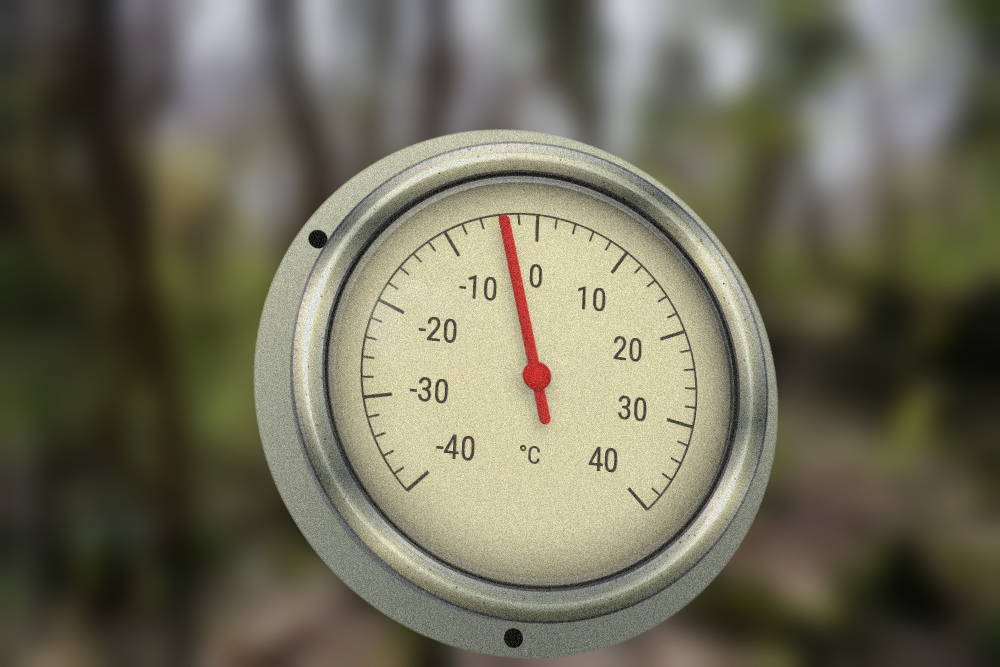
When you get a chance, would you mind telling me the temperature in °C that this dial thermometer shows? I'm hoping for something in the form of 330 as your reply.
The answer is -4
